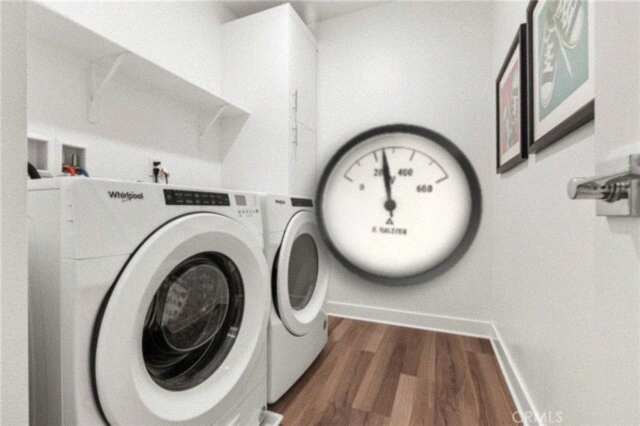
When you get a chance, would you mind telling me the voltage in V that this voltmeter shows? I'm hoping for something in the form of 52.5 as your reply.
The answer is 250
